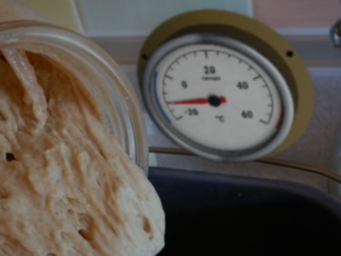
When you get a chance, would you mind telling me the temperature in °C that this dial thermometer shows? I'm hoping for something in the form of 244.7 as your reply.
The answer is -12
